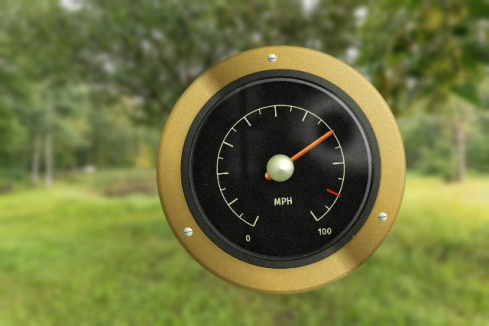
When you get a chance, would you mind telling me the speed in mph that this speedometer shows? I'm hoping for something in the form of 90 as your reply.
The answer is 70
